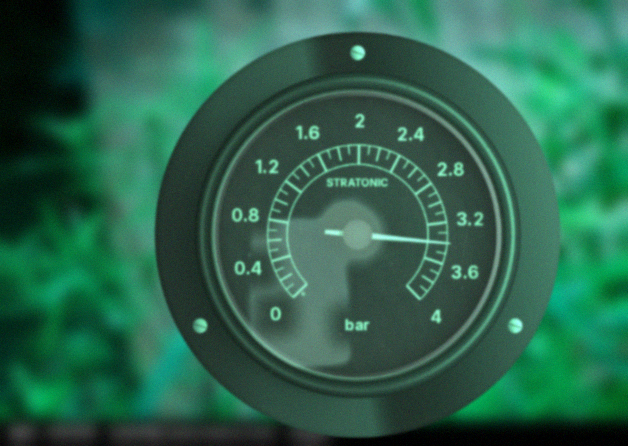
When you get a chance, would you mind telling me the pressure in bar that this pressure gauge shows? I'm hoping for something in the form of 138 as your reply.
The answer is 3.4
